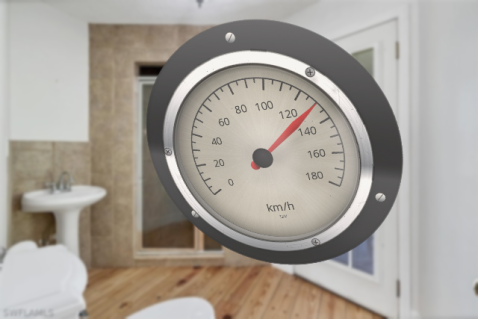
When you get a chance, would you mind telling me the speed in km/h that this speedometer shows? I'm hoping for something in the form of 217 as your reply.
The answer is 130
